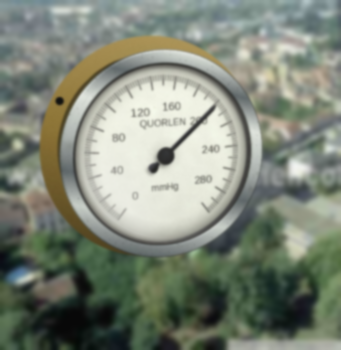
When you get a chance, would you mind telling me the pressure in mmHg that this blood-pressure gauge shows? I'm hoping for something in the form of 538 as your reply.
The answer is 200
